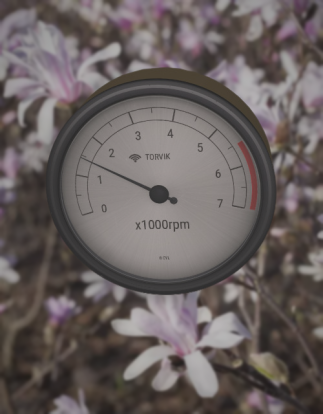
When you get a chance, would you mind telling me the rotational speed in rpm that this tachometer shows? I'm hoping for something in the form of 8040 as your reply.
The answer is 1500
